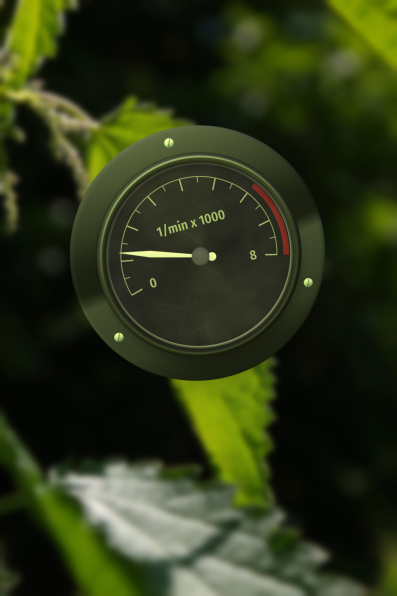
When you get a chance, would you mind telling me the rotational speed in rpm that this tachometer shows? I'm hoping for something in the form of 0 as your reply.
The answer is 1250
